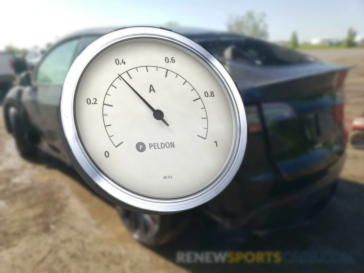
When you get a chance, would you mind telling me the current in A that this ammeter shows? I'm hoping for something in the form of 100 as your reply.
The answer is 0.35
